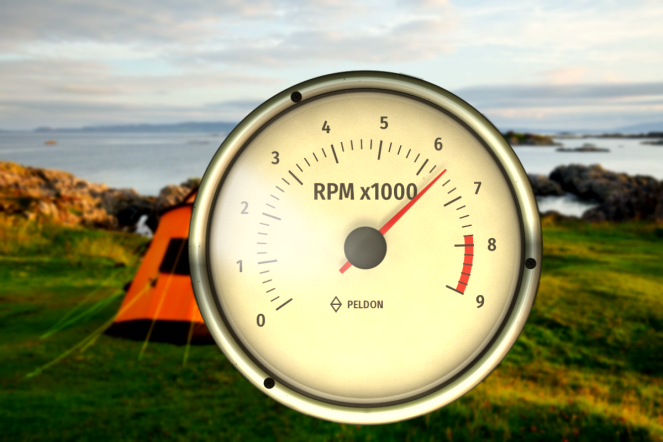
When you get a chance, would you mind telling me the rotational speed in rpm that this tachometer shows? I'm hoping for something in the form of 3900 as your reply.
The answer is 6400
